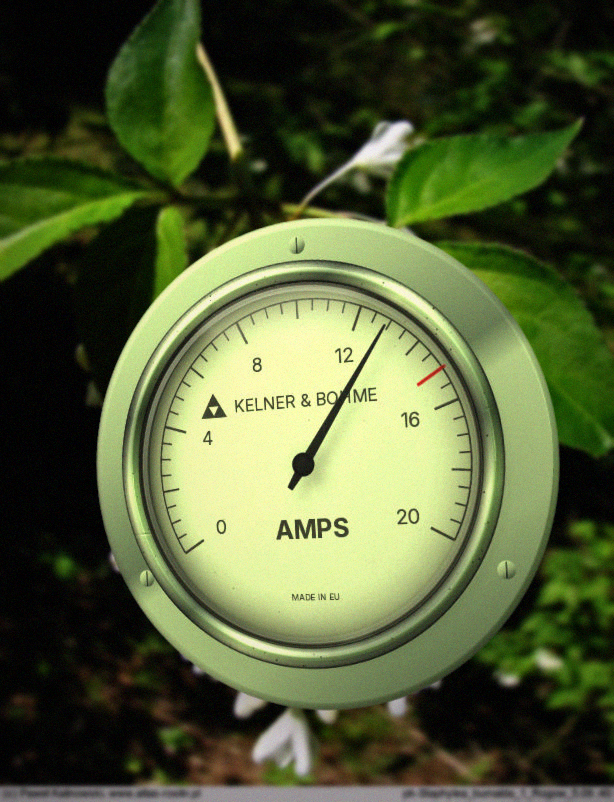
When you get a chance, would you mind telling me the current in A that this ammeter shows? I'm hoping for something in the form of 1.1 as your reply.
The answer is 13
